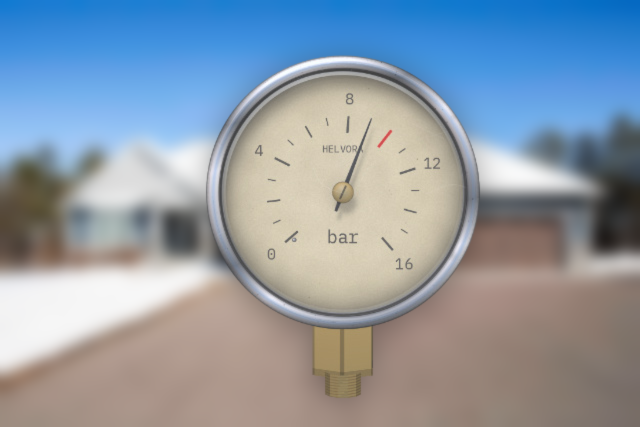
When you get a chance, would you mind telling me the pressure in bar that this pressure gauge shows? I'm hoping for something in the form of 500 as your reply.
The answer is 9
